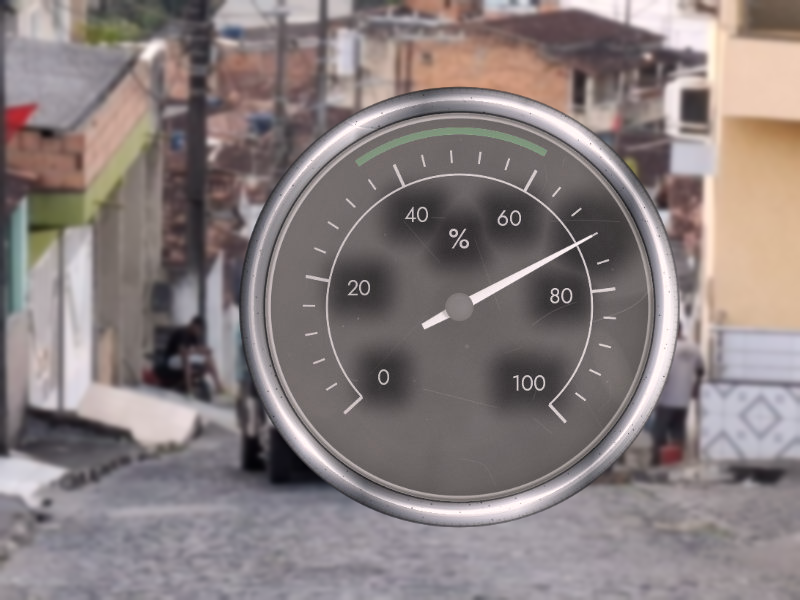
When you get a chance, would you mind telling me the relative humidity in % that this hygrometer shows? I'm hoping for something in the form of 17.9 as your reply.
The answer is 72
